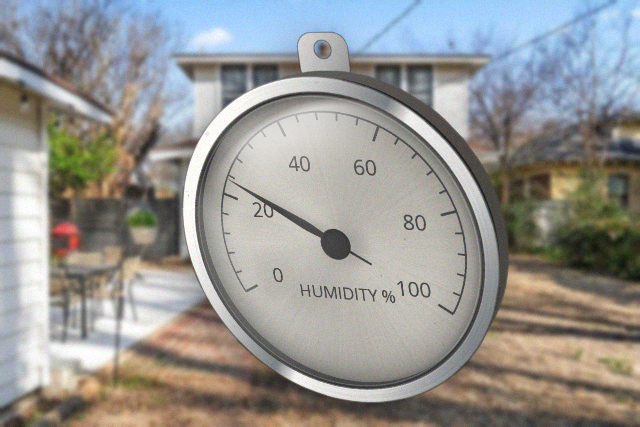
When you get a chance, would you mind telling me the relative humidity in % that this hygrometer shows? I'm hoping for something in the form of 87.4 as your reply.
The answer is 24
